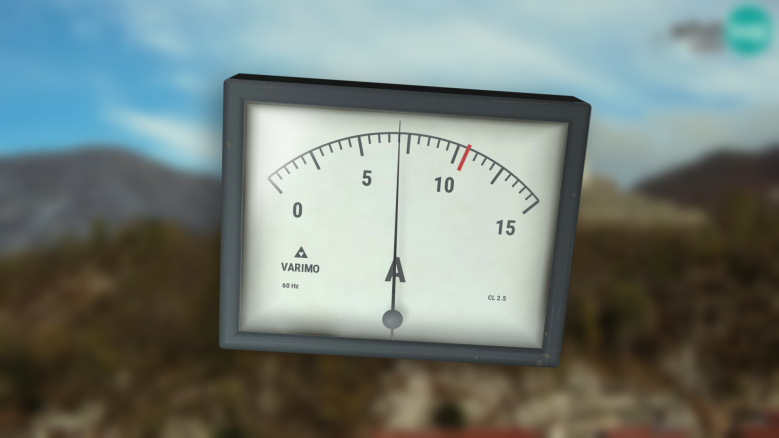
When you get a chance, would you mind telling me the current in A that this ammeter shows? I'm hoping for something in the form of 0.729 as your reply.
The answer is 7
